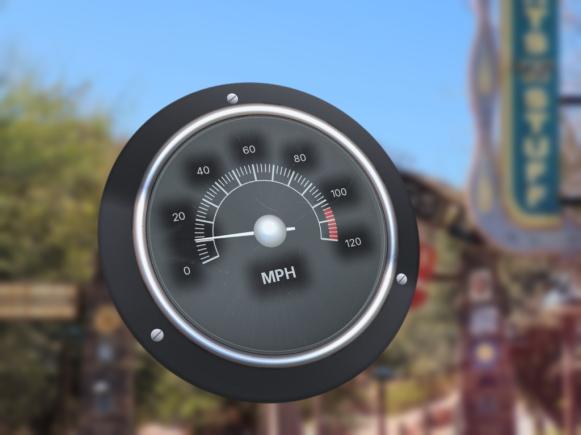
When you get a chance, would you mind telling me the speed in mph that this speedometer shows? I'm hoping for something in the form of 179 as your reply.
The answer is 10
